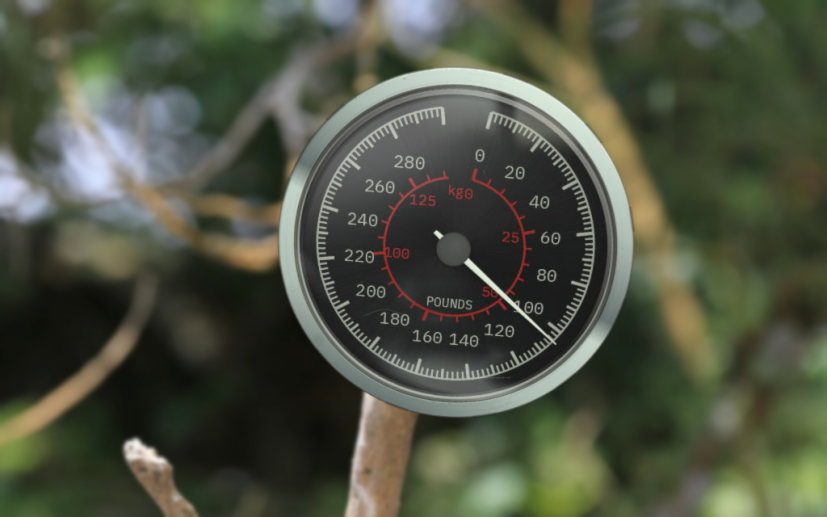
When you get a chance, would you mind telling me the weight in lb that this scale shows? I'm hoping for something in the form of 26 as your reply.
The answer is 104
